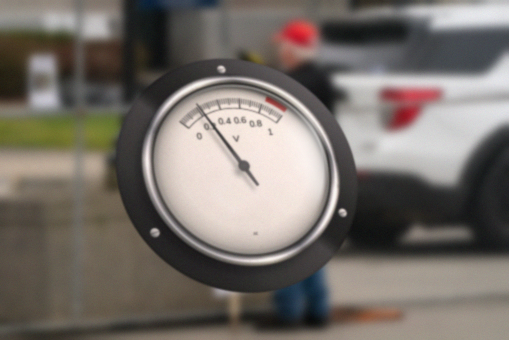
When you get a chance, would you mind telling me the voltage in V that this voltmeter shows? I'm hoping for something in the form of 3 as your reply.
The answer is 0.2
